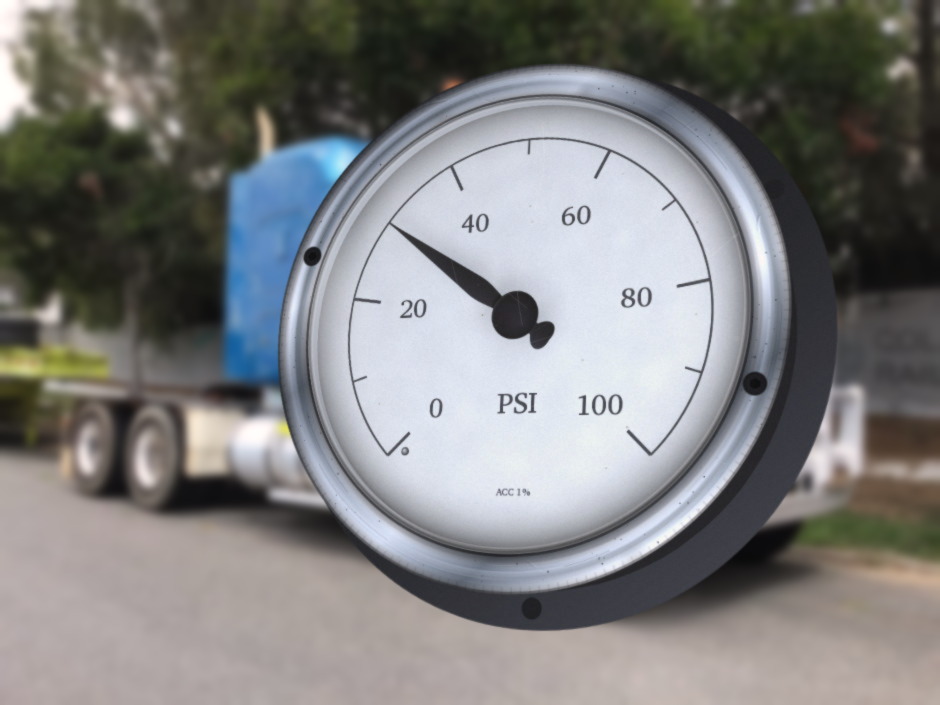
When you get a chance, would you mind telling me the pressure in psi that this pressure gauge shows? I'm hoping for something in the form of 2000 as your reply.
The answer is 30
